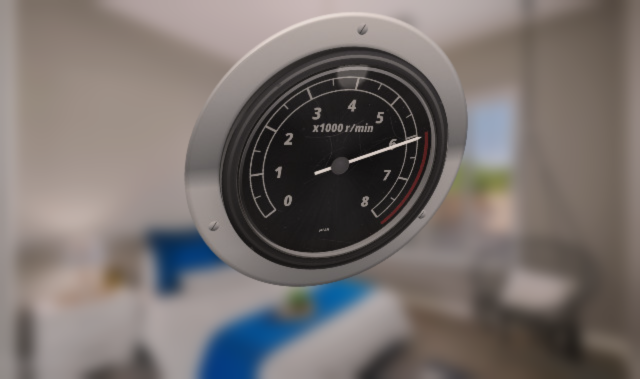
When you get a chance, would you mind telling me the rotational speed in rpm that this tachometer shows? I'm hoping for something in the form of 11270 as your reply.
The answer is 6000
